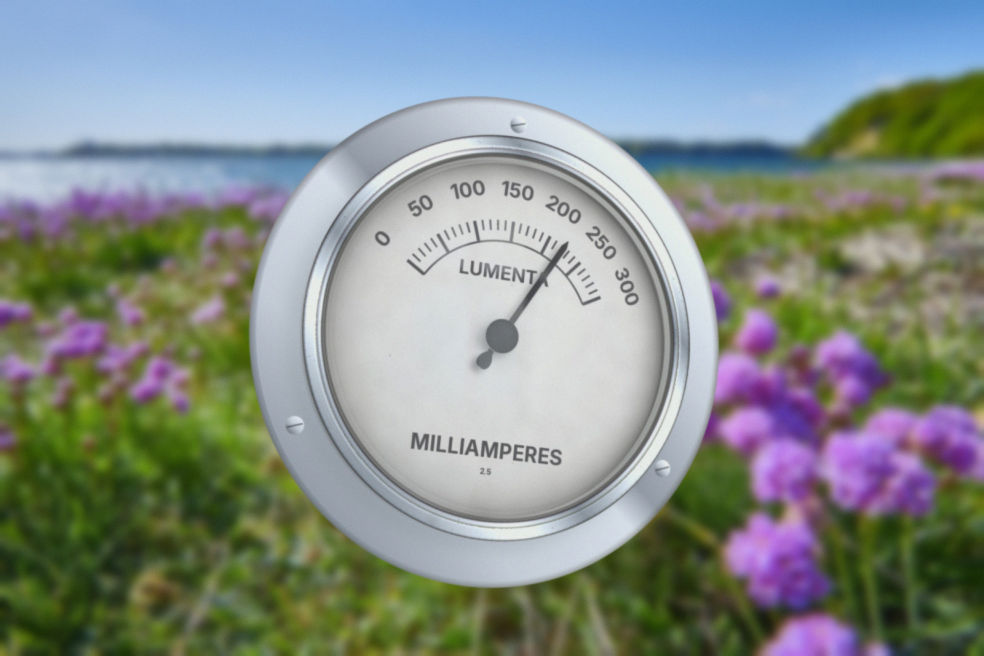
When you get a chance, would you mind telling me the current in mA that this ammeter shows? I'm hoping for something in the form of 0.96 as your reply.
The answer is 220
